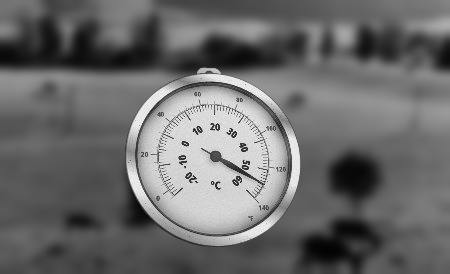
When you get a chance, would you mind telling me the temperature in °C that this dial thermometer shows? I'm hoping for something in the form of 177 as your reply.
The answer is 55
